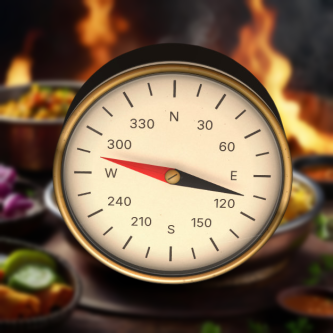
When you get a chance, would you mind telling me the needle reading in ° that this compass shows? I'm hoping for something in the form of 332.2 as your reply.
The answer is 285
